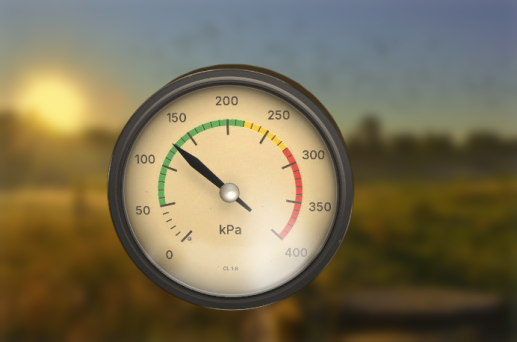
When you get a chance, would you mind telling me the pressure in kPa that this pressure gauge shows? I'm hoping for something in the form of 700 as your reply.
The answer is 130
